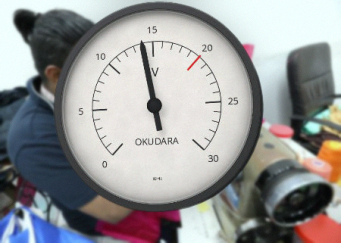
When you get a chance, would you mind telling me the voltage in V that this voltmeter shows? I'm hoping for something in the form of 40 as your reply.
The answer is 14
